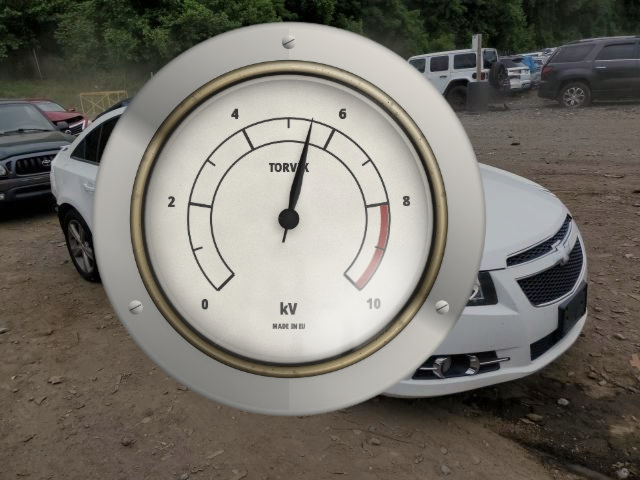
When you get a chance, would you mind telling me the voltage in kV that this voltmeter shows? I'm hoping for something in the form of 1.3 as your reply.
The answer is 5.5
